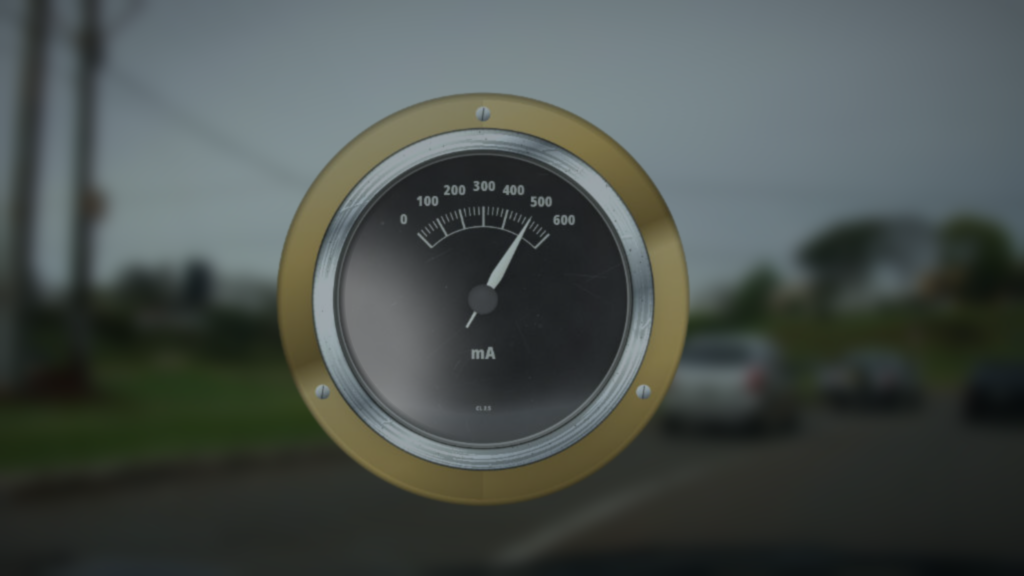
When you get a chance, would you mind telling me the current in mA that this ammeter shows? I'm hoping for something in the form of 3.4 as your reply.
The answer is 500
